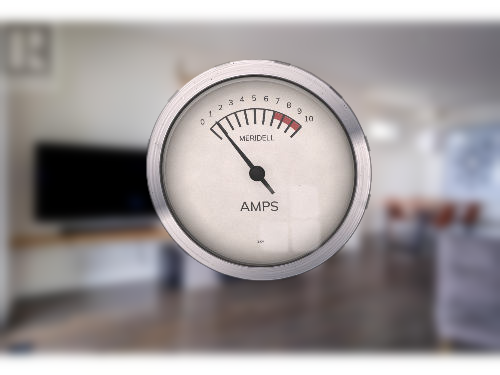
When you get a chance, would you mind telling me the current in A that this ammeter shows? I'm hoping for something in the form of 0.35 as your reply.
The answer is 1
